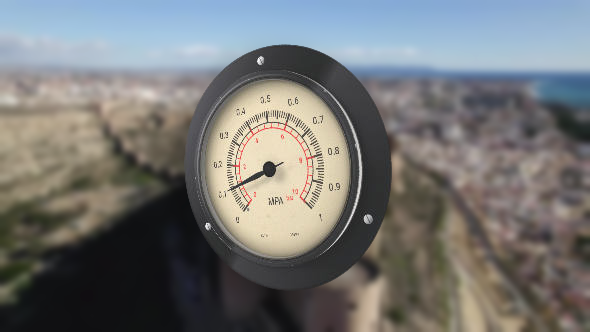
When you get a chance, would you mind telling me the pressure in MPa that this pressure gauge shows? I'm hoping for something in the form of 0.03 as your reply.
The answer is 0.1
